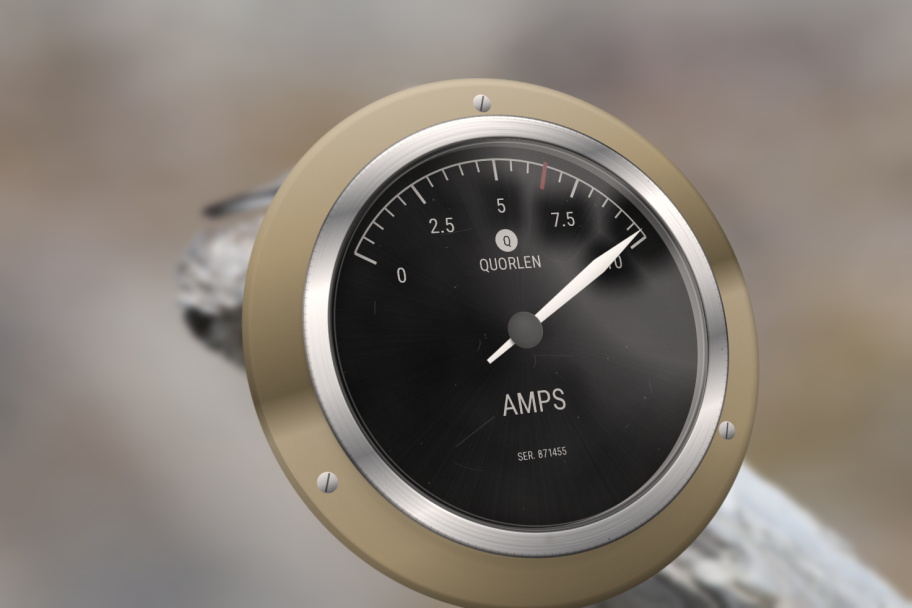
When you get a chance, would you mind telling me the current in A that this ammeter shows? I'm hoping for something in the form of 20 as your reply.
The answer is 9.75
